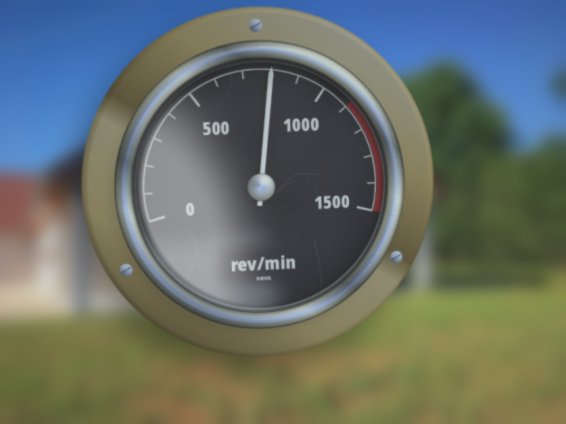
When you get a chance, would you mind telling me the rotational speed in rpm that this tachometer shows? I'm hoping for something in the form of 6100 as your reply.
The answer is 800
